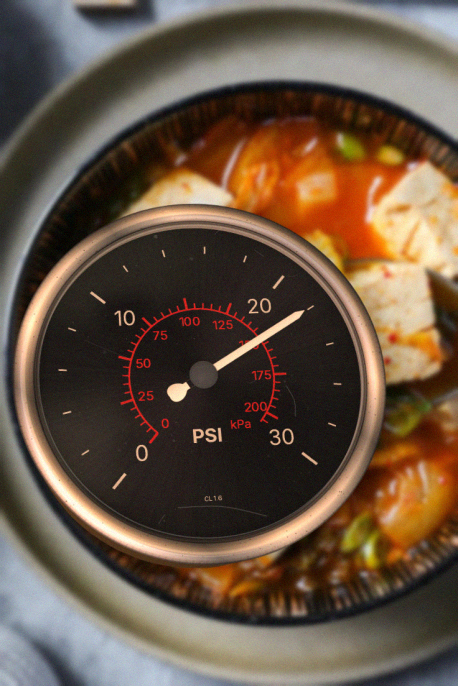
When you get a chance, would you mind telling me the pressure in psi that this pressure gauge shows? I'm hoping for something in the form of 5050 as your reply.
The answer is 22
